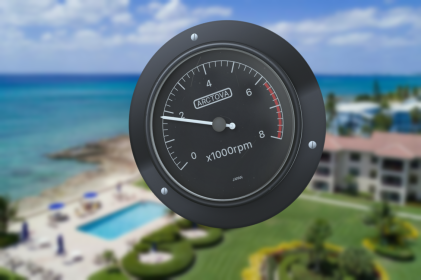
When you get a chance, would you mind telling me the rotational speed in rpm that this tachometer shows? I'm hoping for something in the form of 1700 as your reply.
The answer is 1800
